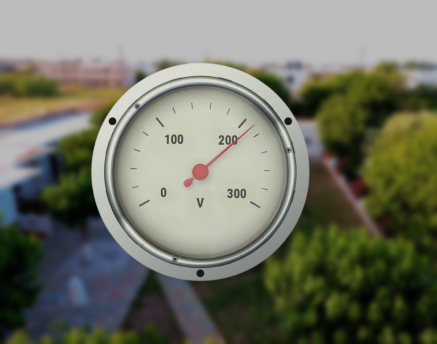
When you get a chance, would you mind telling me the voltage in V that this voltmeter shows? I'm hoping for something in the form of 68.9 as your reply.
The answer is 210
